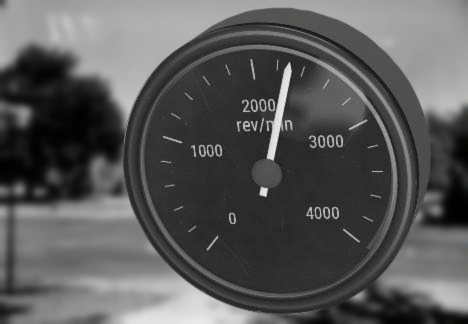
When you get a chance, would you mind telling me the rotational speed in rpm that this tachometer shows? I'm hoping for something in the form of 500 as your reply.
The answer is 2300
